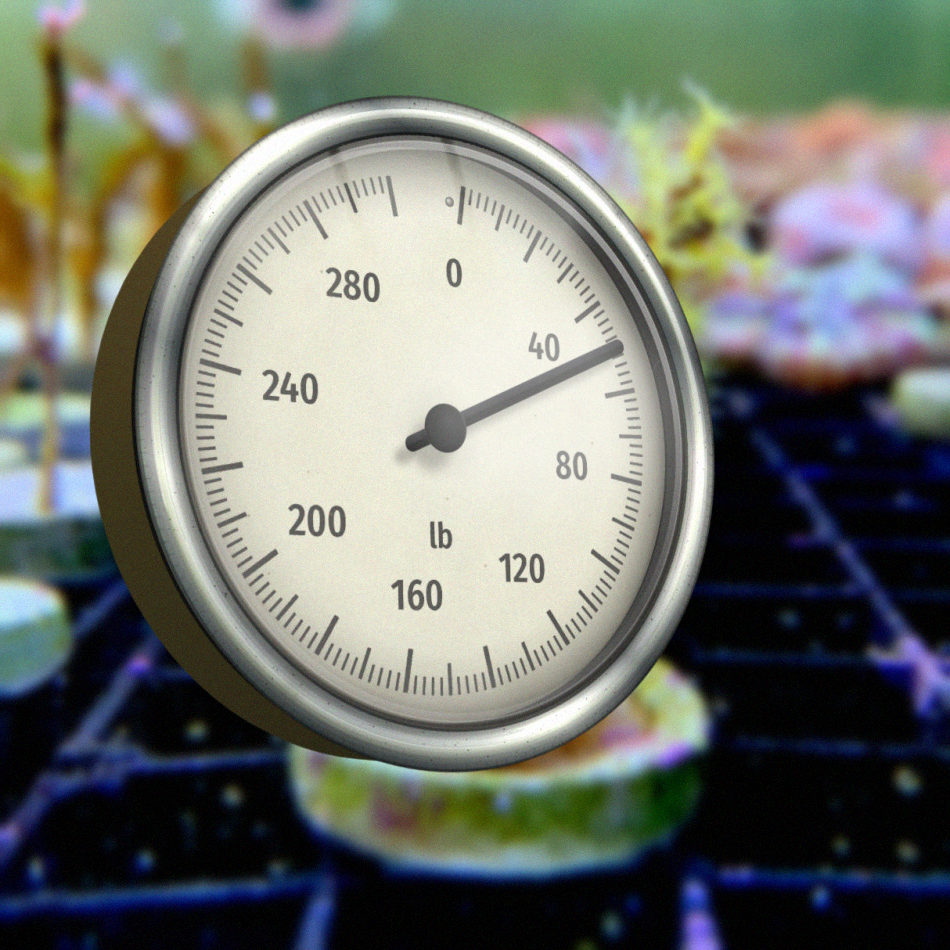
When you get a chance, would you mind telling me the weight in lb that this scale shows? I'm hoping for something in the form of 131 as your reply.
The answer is 50
